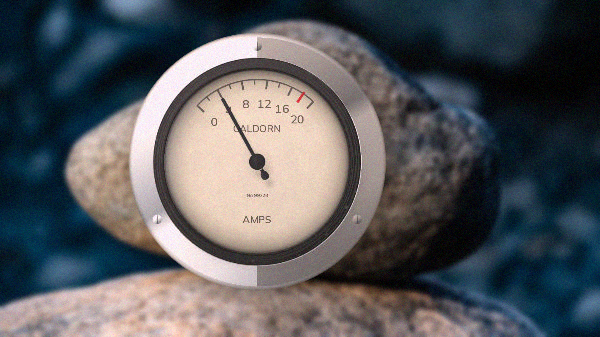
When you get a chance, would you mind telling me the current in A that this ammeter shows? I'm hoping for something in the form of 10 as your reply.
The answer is 4
